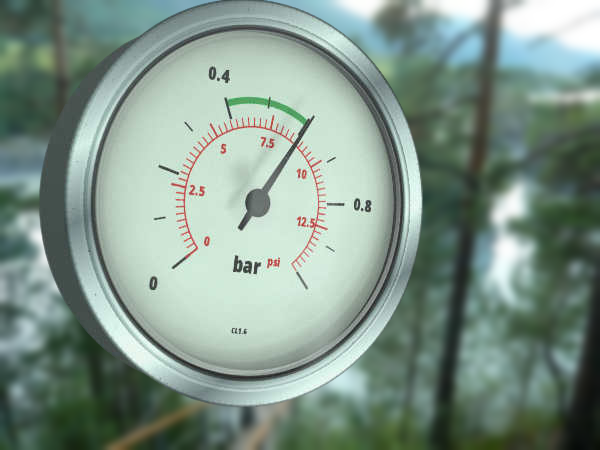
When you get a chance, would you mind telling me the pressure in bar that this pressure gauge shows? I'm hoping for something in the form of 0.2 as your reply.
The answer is 0.6
